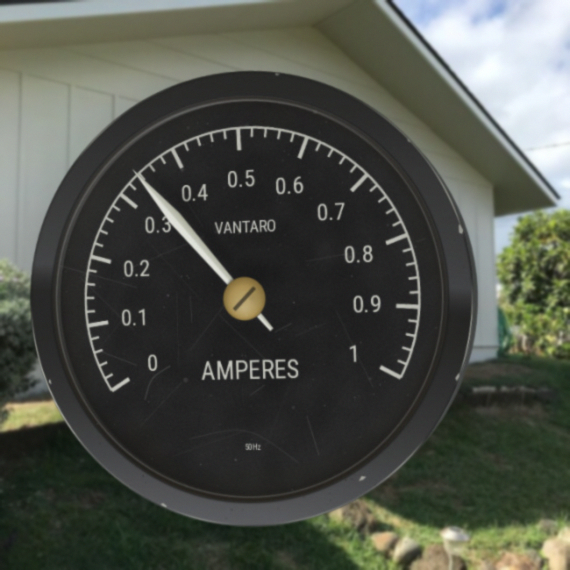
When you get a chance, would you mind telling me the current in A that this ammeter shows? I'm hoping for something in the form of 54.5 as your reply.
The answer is 0.34
